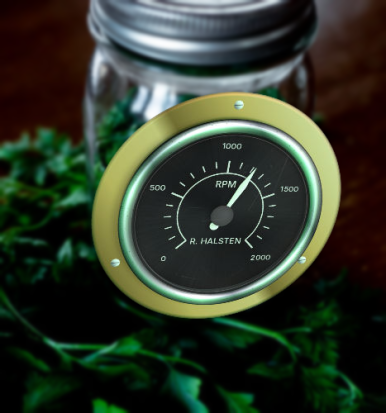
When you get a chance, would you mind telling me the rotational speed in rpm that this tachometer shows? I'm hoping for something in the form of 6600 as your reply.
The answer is 1200
